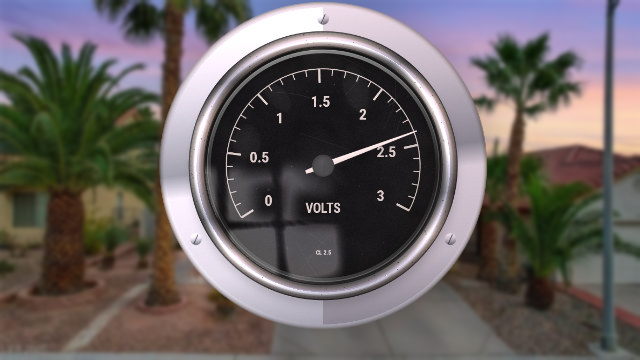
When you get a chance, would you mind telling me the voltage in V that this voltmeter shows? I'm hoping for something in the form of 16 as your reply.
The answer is 2.4
